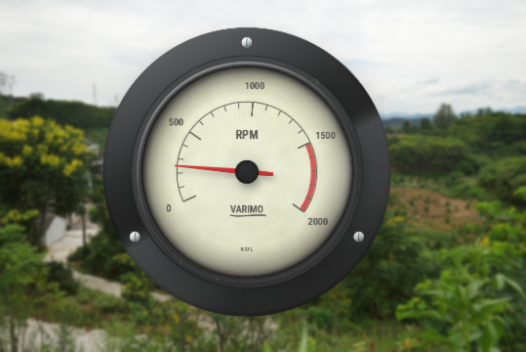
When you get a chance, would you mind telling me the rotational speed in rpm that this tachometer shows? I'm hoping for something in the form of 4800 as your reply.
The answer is 250
